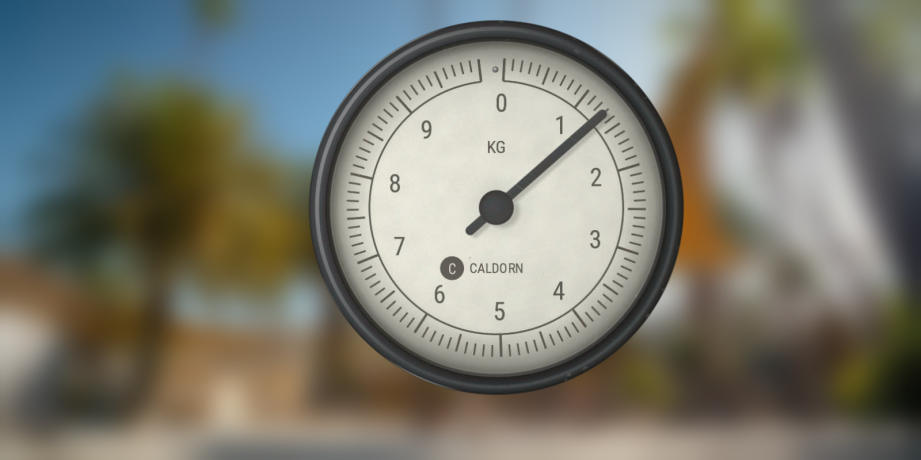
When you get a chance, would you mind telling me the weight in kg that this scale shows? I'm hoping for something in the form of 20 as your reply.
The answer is 1.3
